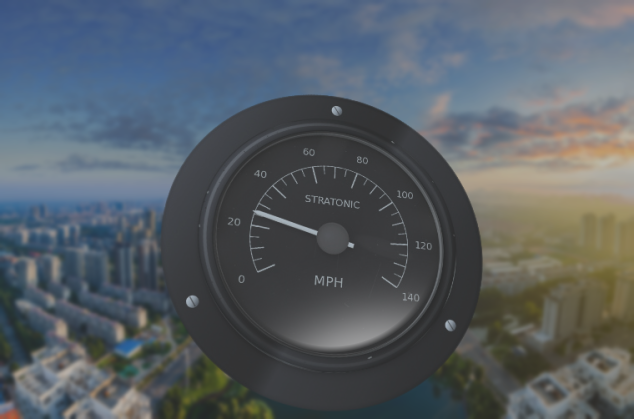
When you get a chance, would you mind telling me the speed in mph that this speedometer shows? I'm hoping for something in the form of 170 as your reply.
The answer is 25
